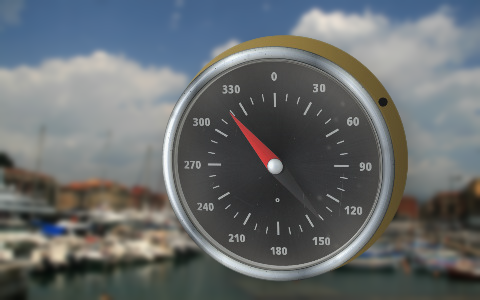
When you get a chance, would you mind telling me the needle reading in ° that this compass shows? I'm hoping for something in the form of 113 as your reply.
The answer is 320
